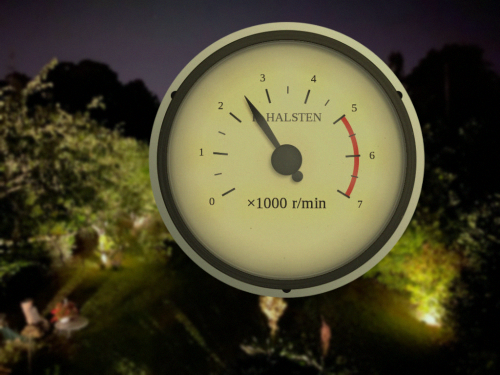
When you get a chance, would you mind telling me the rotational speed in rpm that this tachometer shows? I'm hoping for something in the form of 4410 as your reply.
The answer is 2500
